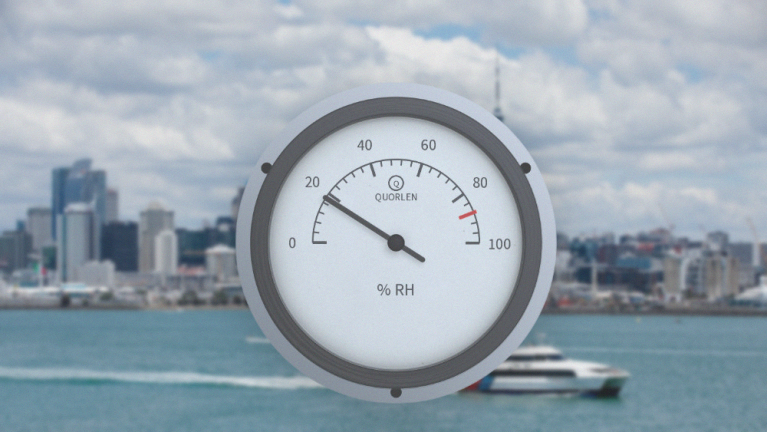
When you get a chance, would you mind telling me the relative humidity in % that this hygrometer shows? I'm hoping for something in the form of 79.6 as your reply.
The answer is 18
